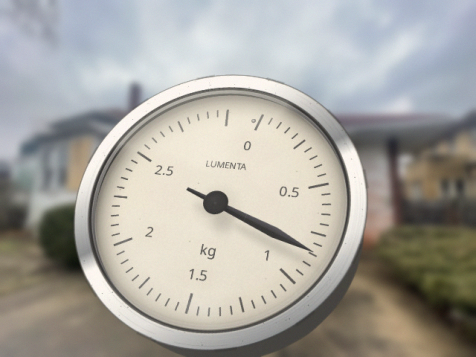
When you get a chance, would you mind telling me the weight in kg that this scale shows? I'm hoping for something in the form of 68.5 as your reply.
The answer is 0.85
